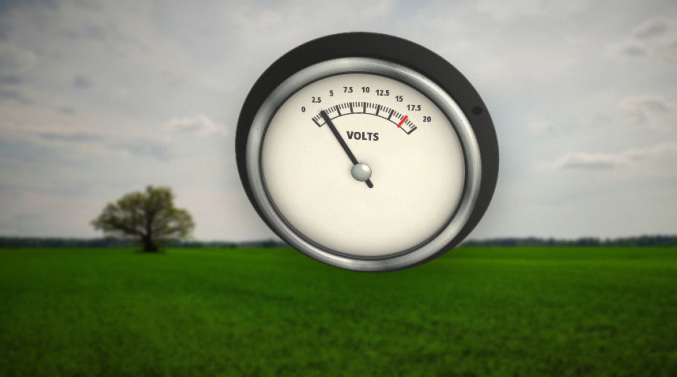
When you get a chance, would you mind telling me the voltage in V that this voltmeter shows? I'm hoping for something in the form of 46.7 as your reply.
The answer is 2.5
